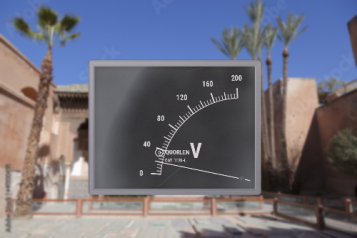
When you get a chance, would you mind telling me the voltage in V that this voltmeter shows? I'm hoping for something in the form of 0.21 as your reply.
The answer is 20
